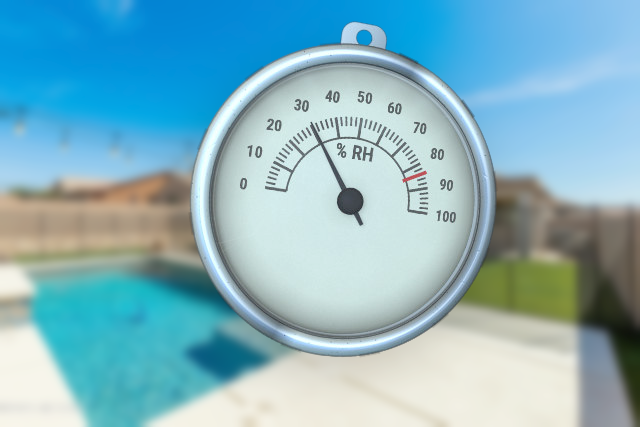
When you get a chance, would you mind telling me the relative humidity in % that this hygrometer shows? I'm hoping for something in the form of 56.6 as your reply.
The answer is 30
